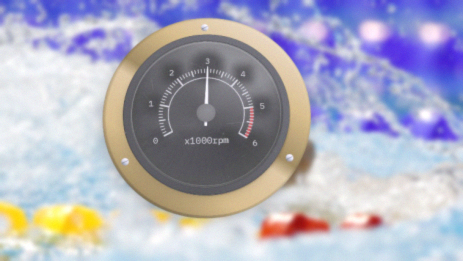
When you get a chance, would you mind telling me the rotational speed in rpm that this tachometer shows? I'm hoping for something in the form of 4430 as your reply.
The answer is 3000
